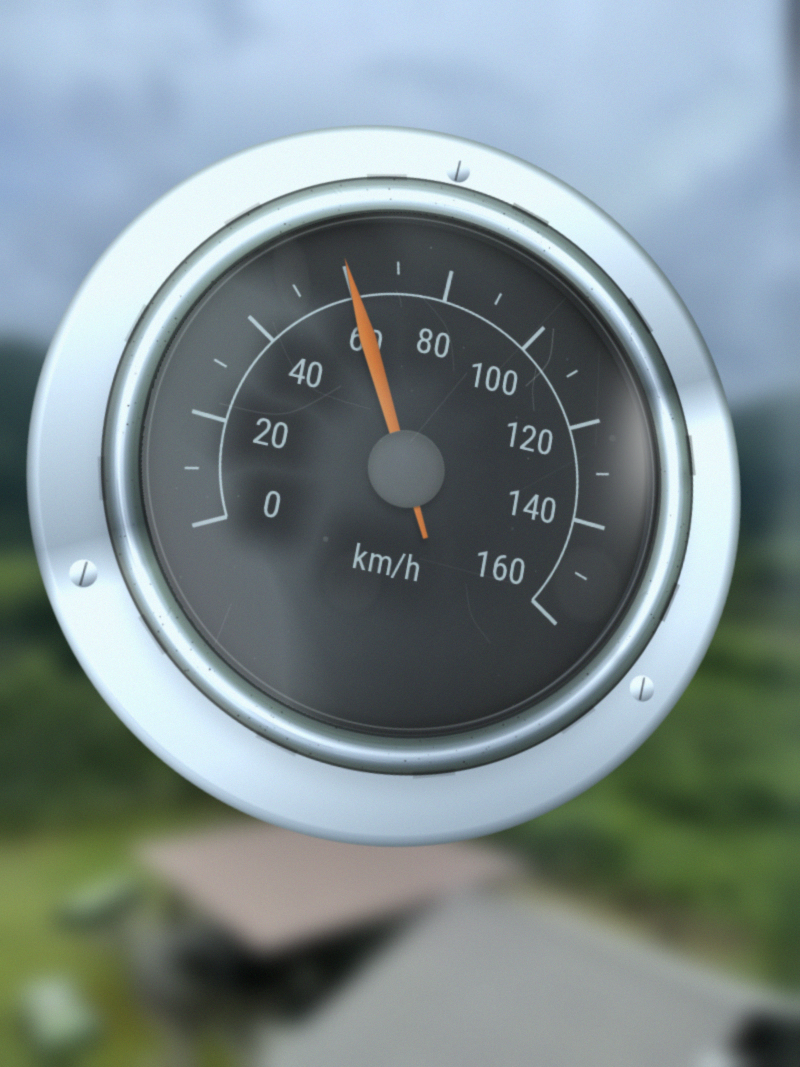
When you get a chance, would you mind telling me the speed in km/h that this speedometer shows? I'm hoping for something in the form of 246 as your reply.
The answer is 60
